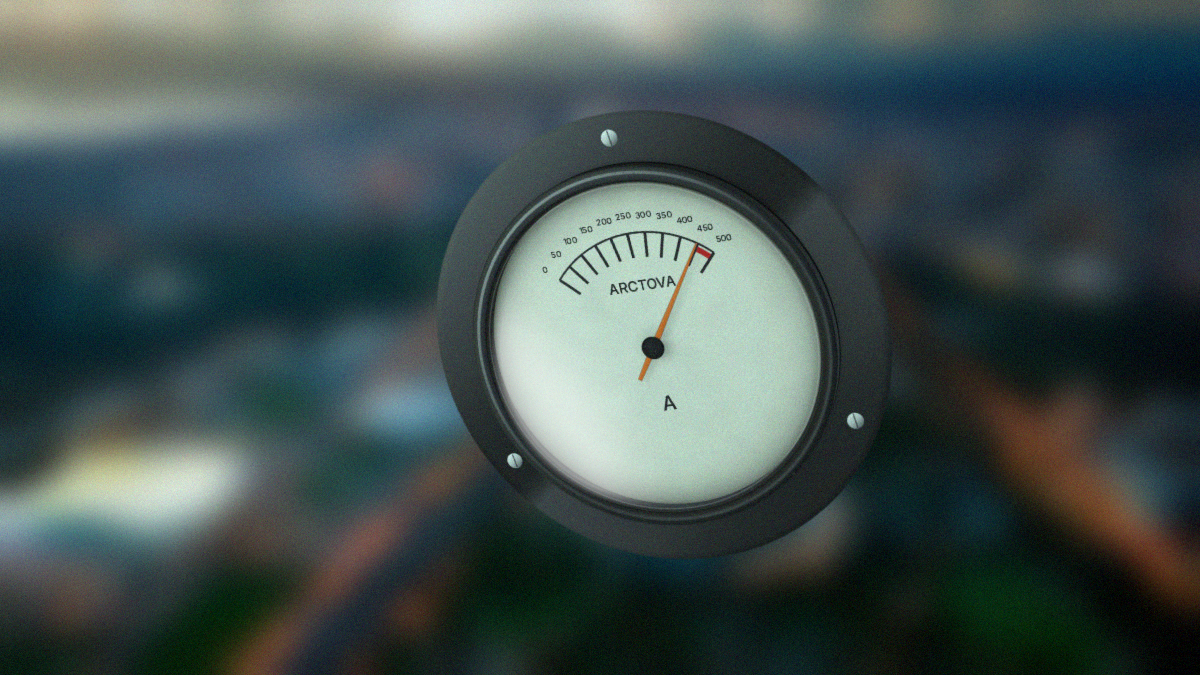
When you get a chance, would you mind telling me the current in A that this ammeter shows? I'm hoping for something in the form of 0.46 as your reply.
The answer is 450
